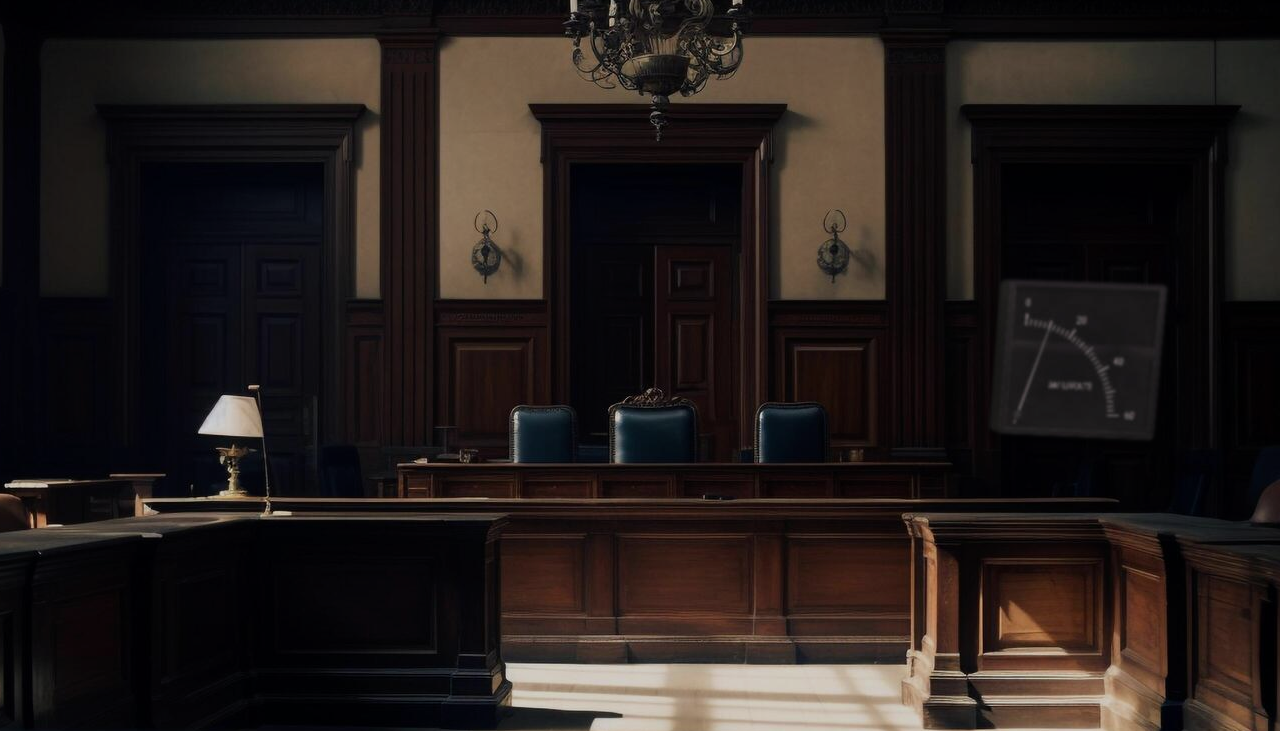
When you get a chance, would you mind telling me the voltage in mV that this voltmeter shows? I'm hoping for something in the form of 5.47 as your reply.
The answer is 10
